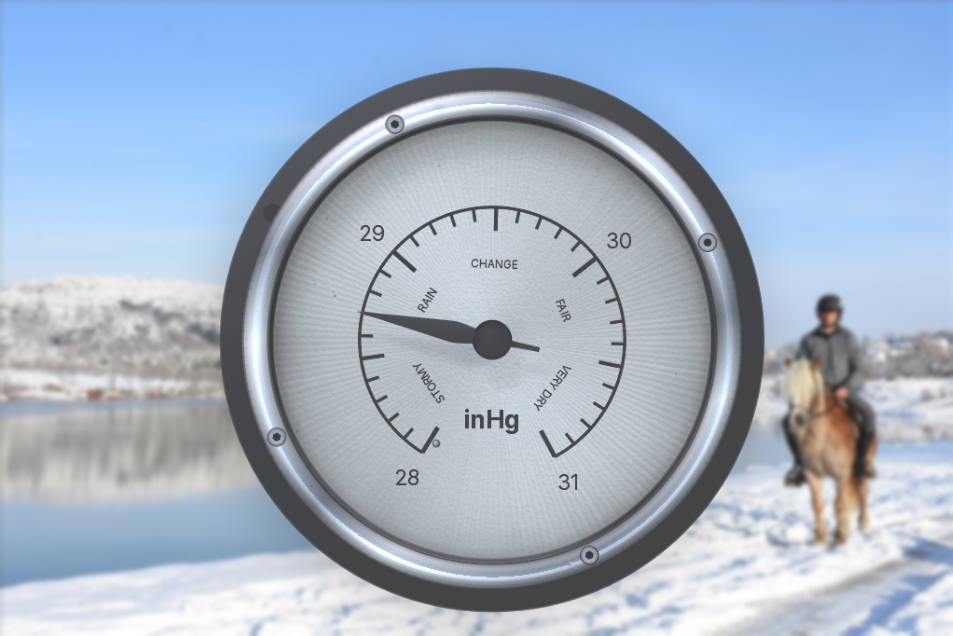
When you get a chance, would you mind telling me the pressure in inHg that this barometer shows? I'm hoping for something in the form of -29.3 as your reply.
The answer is 28.7
